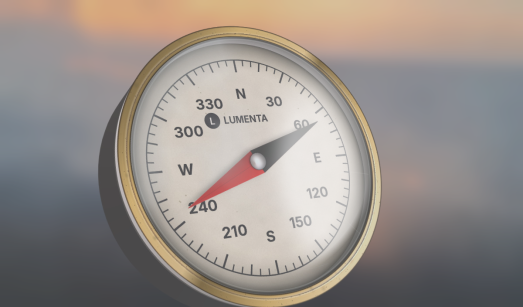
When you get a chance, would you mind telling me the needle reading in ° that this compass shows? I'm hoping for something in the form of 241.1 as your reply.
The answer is 245
